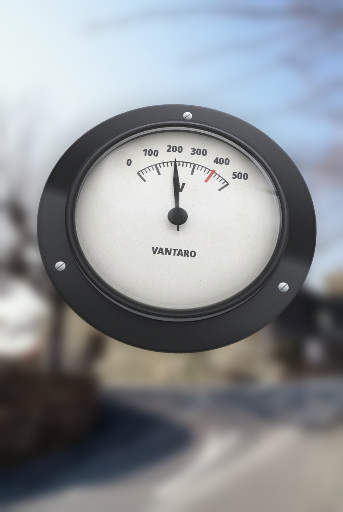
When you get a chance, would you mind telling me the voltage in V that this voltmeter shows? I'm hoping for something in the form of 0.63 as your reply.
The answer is 200
